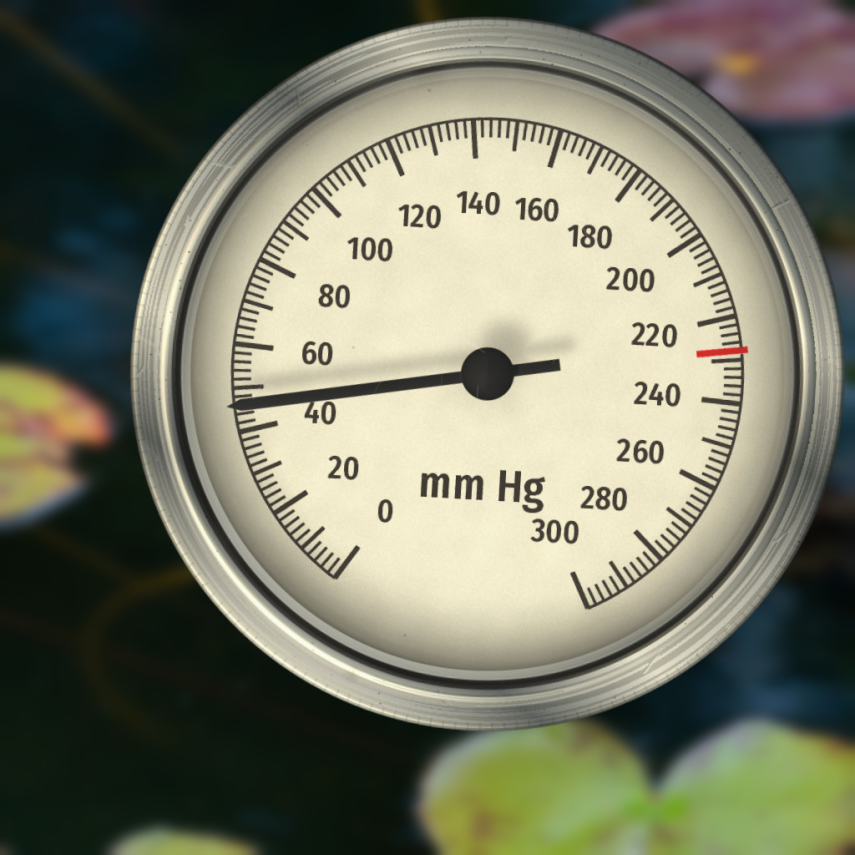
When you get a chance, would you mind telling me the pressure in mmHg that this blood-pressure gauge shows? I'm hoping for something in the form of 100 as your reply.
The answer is 46
